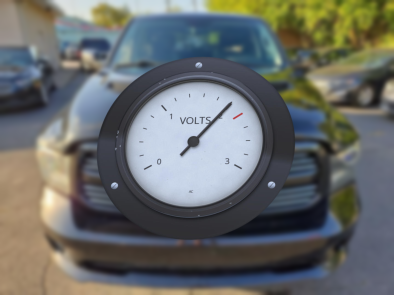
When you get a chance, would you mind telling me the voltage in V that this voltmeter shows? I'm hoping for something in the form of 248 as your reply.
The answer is 2
